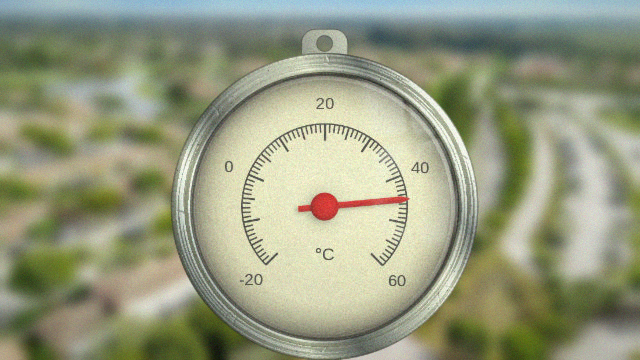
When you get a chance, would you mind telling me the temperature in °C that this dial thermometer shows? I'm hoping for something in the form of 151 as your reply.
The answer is 45
